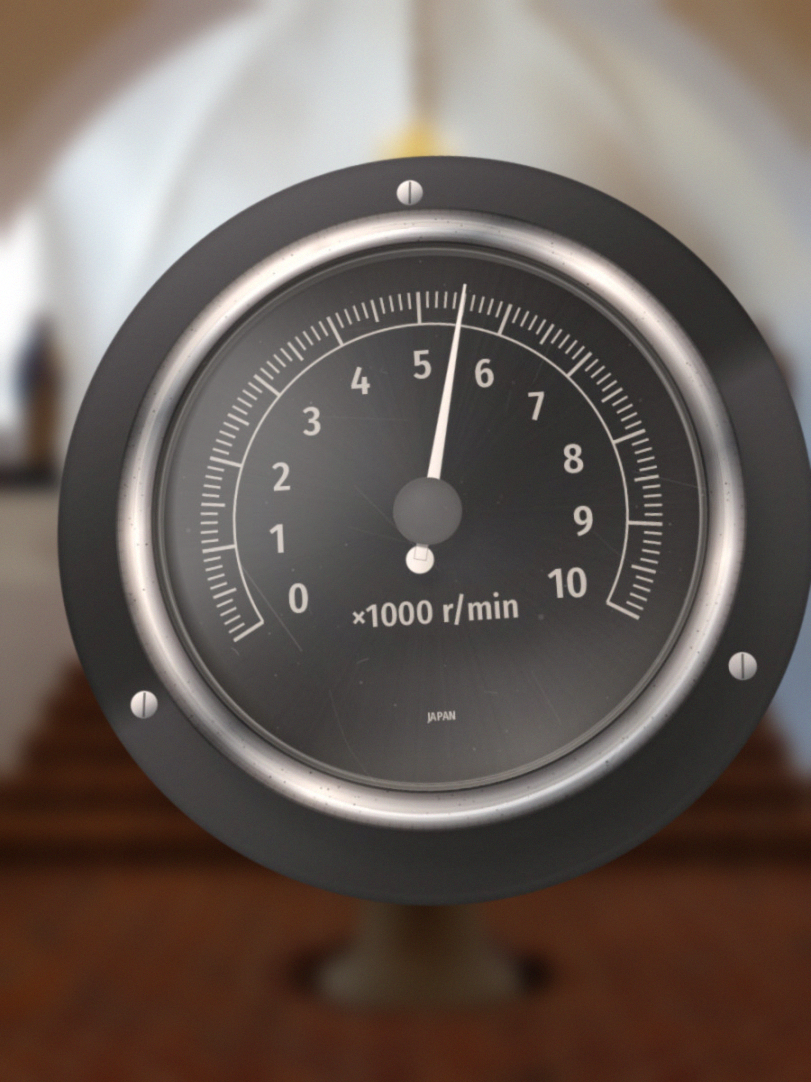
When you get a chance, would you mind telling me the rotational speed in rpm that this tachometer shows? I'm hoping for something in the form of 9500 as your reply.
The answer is 5500
